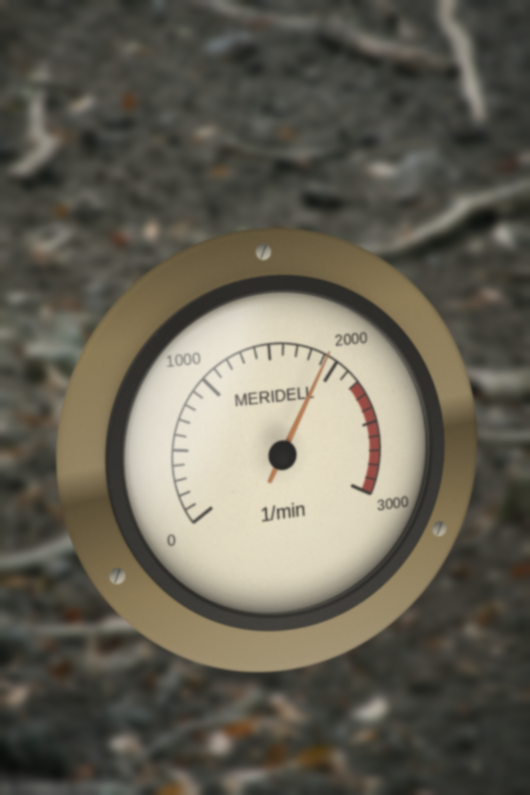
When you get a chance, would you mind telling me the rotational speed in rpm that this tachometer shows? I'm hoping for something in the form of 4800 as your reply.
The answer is 1900
